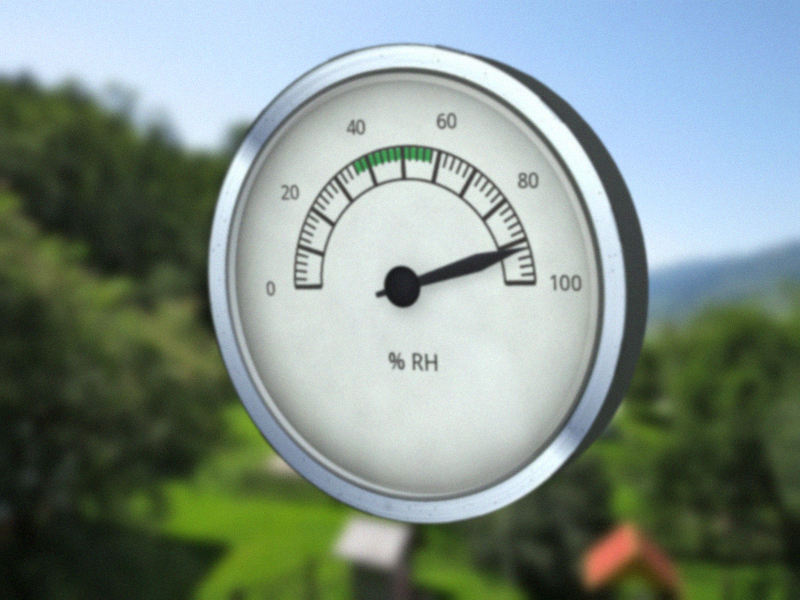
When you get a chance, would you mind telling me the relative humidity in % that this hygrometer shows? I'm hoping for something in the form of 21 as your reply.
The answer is 92
